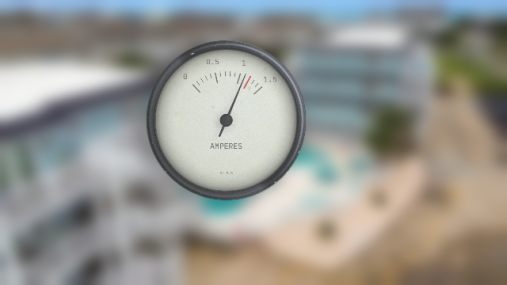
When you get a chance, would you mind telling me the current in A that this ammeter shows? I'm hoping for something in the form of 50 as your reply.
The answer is 1.1
